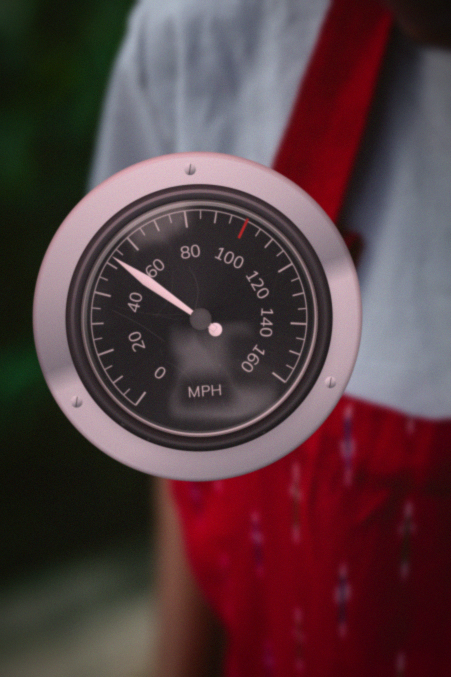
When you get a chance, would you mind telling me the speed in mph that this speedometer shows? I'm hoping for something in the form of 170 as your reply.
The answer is 52.5
